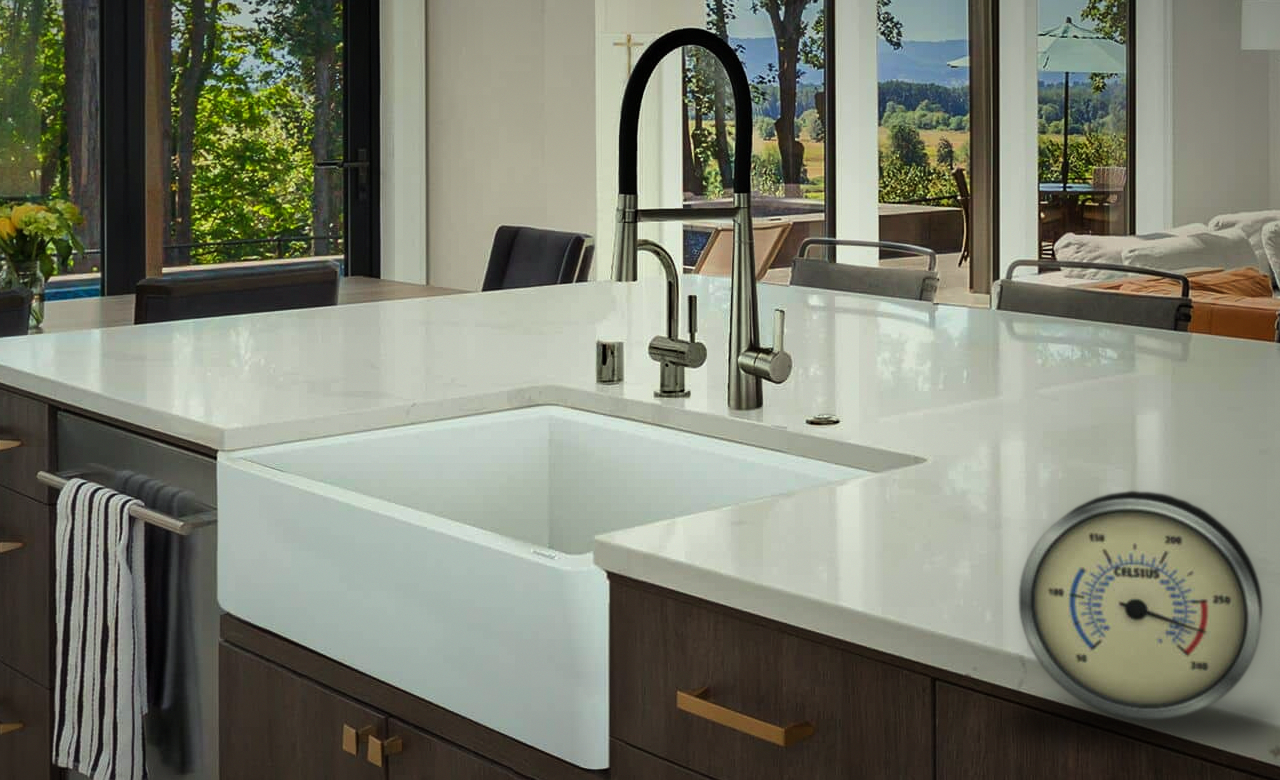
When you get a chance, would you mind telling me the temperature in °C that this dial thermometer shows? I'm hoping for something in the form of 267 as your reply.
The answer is 275
